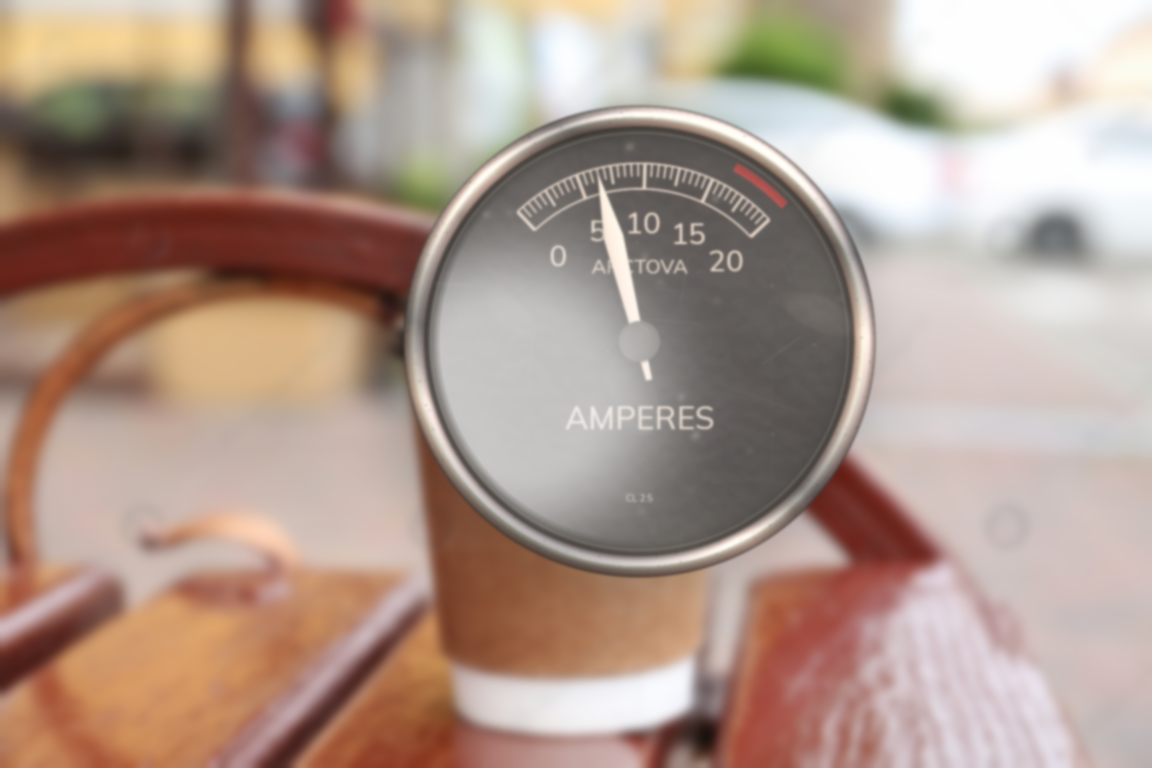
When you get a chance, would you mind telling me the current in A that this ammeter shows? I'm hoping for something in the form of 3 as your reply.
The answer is 6.5
